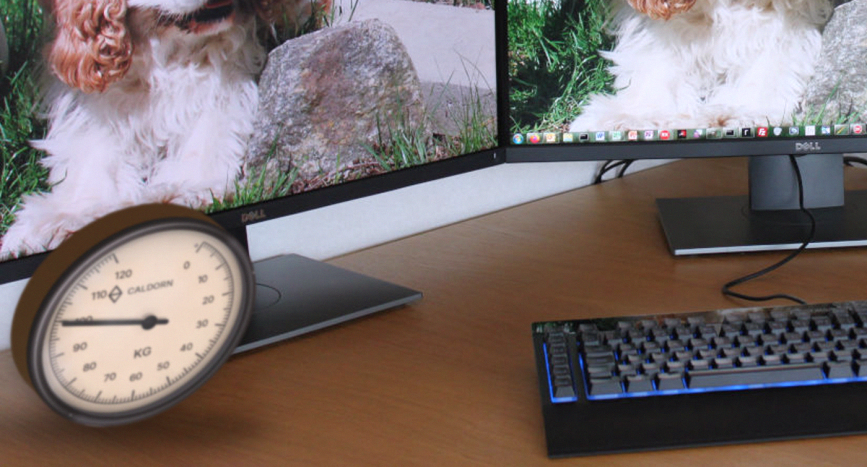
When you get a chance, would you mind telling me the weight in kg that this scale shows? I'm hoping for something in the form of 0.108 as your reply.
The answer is 100
